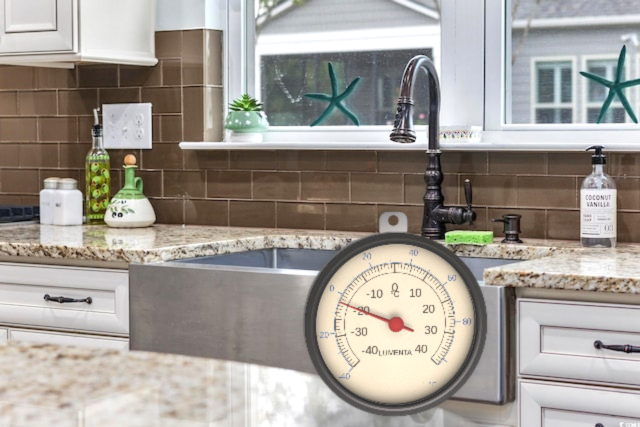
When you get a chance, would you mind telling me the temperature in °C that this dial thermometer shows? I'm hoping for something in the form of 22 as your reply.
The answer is -20
